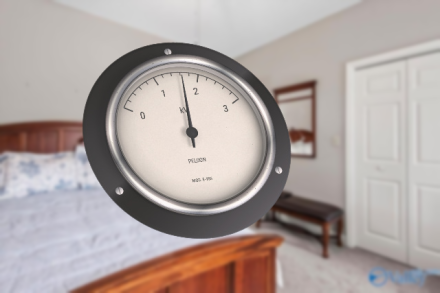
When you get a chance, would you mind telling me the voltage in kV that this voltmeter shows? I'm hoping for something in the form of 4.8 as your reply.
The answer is 1.6
